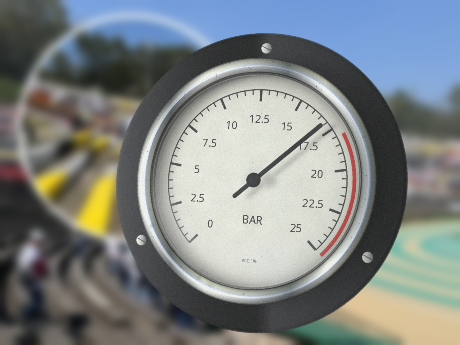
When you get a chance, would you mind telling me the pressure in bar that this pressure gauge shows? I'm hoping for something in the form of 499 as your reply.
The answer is 17
